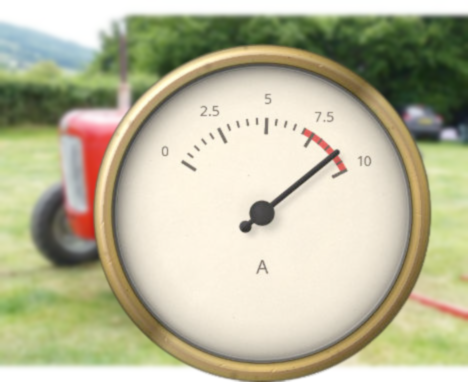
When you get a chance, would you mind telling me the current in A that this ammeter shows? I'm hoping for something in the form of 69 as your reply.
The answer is 9
